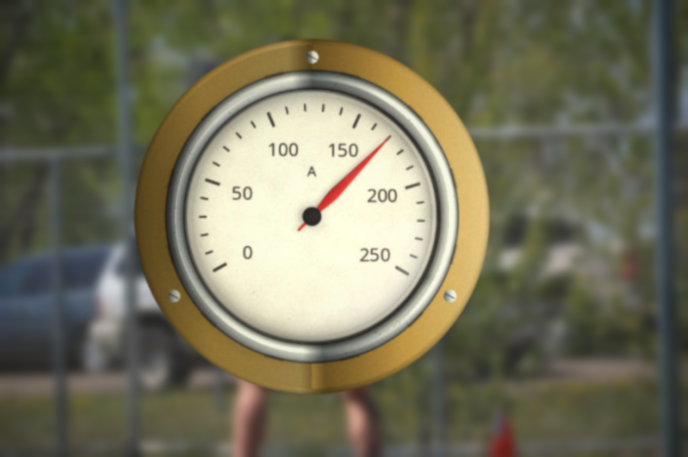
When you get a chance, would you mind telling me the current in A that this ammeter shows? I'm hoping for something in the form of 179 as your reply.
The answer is 170
